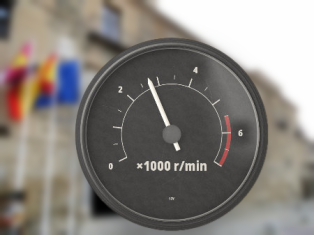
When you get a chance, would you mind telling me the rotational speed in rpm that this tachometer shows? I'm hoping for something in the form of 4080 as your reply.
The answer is 2750
